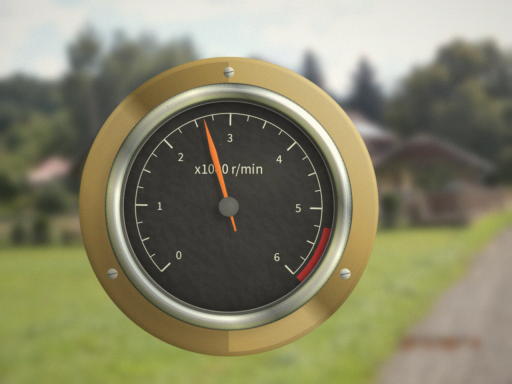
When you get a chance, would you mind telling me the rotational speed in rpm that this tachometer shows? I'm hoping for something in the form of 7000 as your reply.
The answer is 2625
